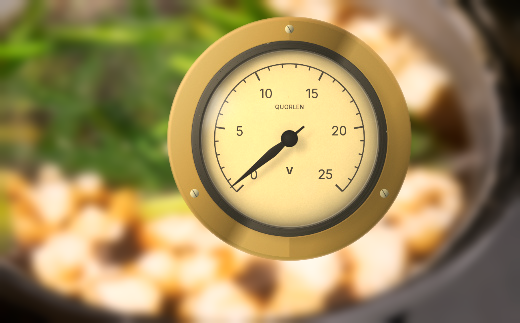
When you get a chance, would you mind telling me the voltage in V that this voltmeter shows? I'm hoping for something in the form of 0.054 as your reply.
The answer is 0.5
